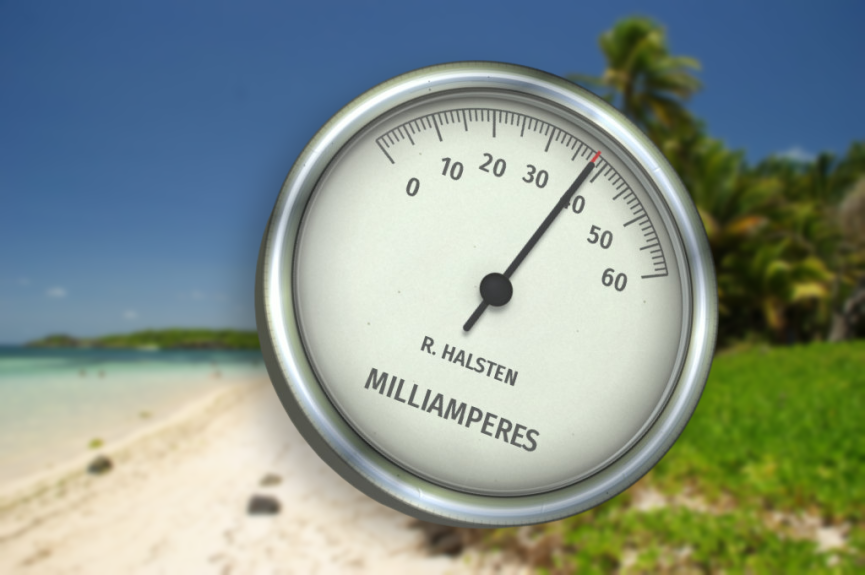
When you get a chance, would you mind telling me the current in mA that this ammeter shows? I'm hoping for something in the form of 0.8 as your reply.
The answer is 38
